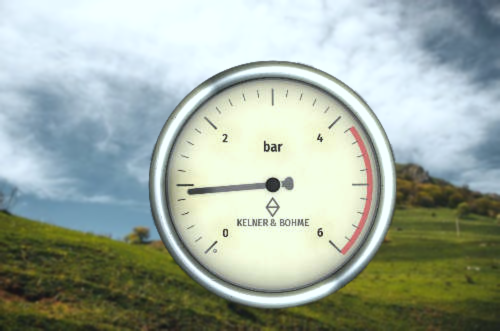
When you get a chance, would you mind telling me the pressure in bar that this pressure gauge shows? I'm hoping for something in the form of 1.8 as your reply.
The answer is 0.9
